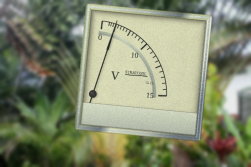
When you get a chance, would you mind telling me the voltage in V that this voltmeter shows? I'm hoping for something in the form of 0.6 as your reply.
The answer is 5
